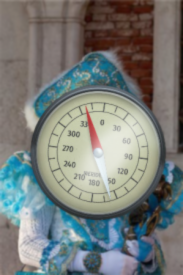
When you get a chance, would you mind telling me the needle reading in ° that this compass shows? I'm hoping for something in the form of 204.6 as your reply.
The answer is 337.5
